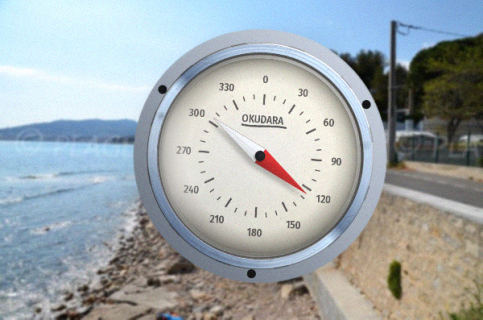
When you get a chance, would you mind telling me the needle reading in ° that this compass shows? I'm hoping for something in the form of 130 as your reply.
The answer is 125
